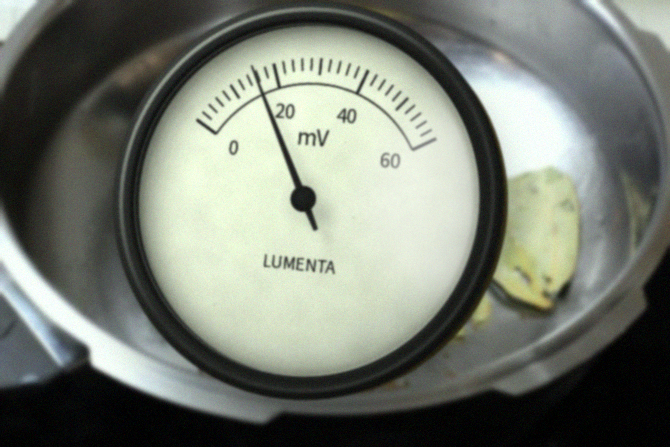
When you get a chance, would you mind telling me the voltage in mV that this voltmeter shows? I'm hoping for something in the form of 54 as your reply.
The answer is 16
